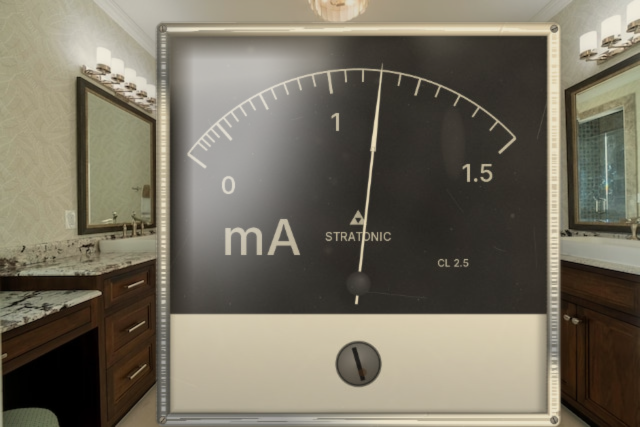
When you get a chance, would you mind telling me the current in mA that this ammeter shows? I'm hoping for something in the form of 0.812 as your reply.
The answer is 1.15
